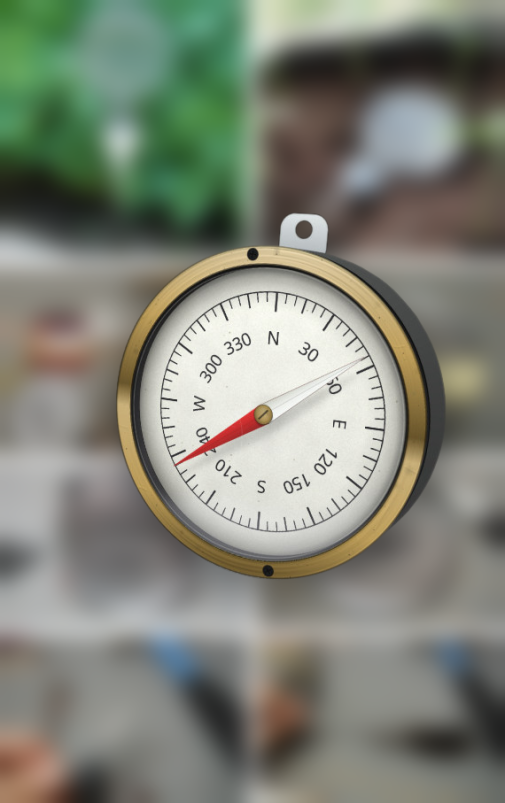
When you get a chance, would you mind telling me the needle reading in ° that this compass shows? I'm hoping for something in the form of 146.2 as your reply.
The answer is 235
